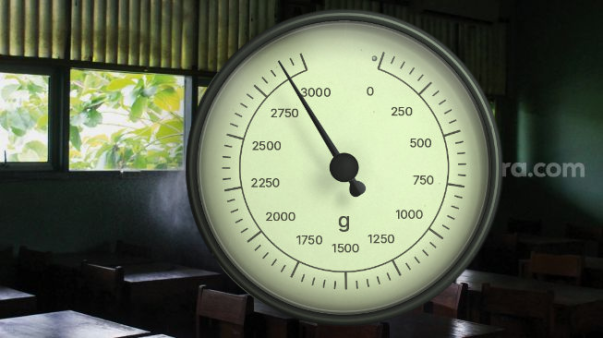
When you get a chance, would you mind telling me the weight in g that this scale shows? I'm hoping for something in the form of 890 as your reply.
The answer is 2900
